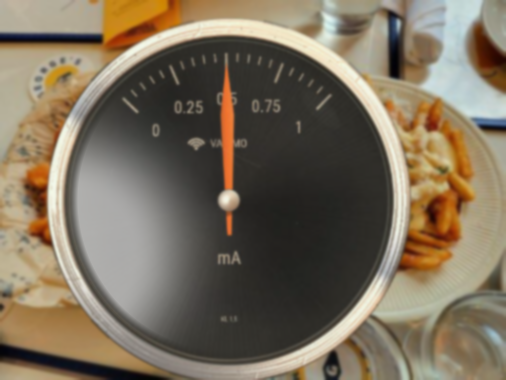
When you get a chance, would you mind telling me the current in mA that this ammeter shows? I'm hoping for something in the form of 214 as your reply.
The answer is 0.5
